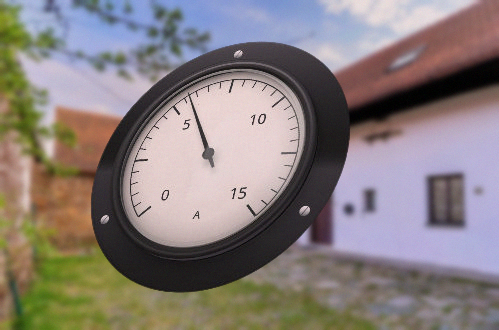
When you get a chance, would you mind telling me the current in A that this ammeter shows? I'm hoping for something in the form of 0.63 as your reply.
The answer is 5.75
